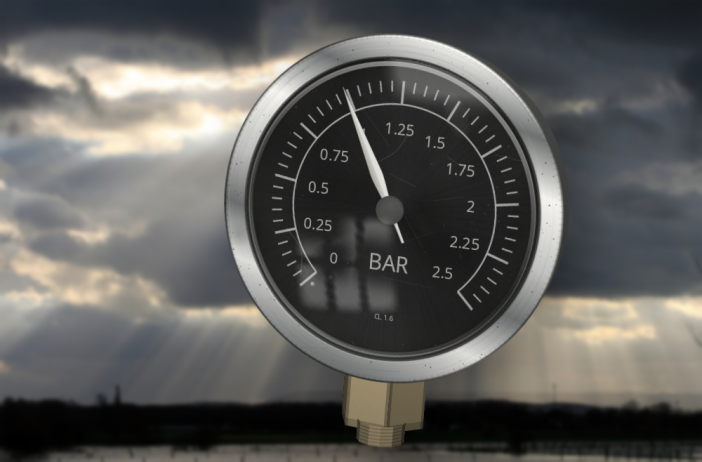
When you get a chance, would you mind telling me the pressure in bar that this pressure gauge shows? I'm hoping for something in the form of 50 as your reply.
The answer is 1
